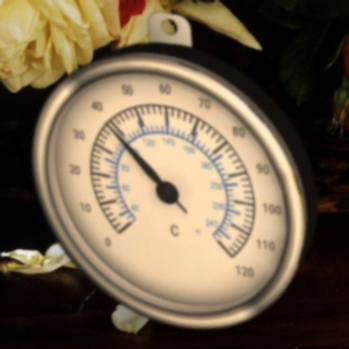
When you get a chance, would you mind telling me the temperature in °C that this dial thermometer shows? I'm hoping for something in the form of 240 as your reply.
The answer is 40
